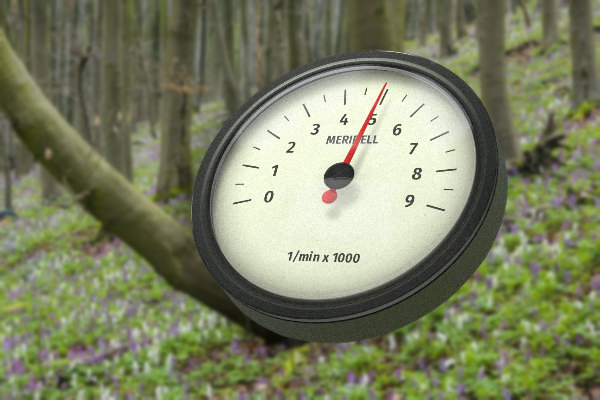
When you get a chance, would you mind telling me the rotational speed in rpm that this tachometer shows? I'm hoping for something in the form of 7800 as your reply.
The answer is 5000
